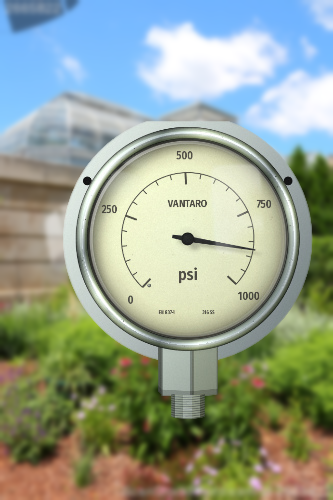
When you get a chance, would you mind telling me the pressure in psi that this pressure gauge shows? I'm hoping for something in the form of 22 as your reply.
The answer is 875
